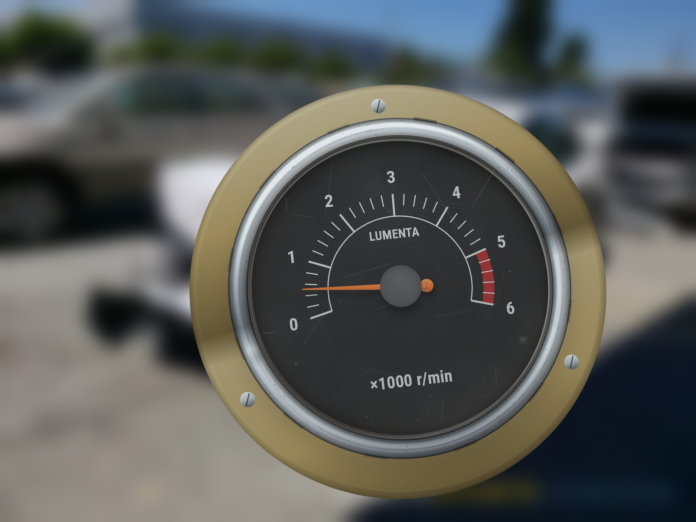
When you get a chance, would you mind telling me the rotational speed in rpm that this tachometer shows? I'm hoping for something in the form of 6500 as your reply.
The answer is 500
